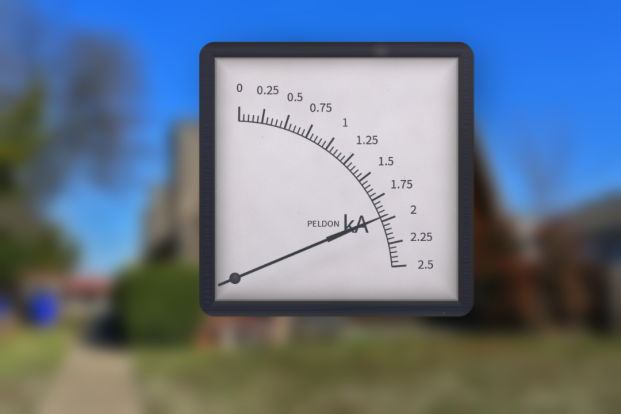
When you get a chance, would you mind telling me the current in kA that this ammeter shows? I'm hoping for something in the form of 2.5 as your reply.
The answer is 1.95
